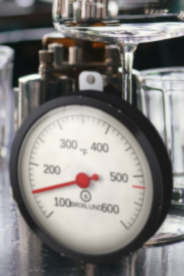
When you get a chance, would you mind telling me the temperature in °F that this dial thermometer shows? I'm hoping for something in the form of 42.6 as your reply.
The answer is 150
